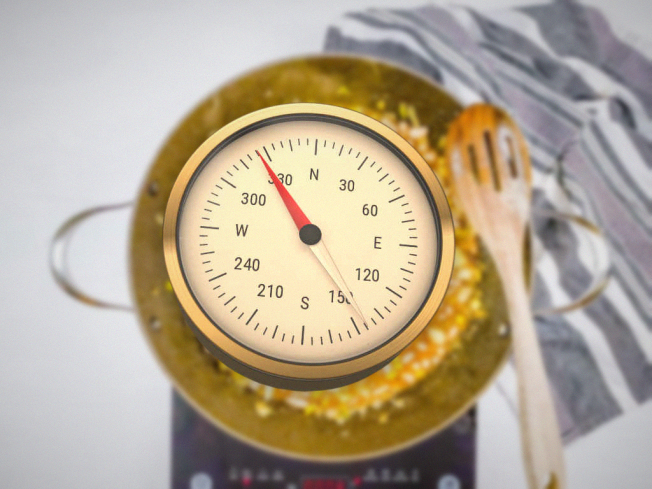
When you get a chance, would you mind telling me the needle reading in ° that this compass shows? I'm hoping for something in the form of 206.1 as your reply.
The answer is 325
